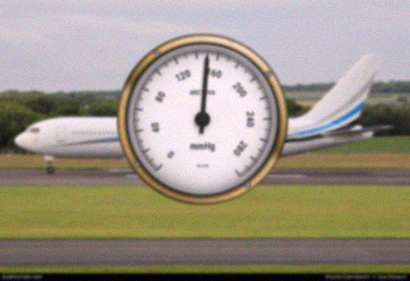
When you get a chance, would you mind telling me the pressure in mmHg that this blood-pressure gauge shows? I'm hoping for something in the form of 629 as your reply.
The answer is 150
